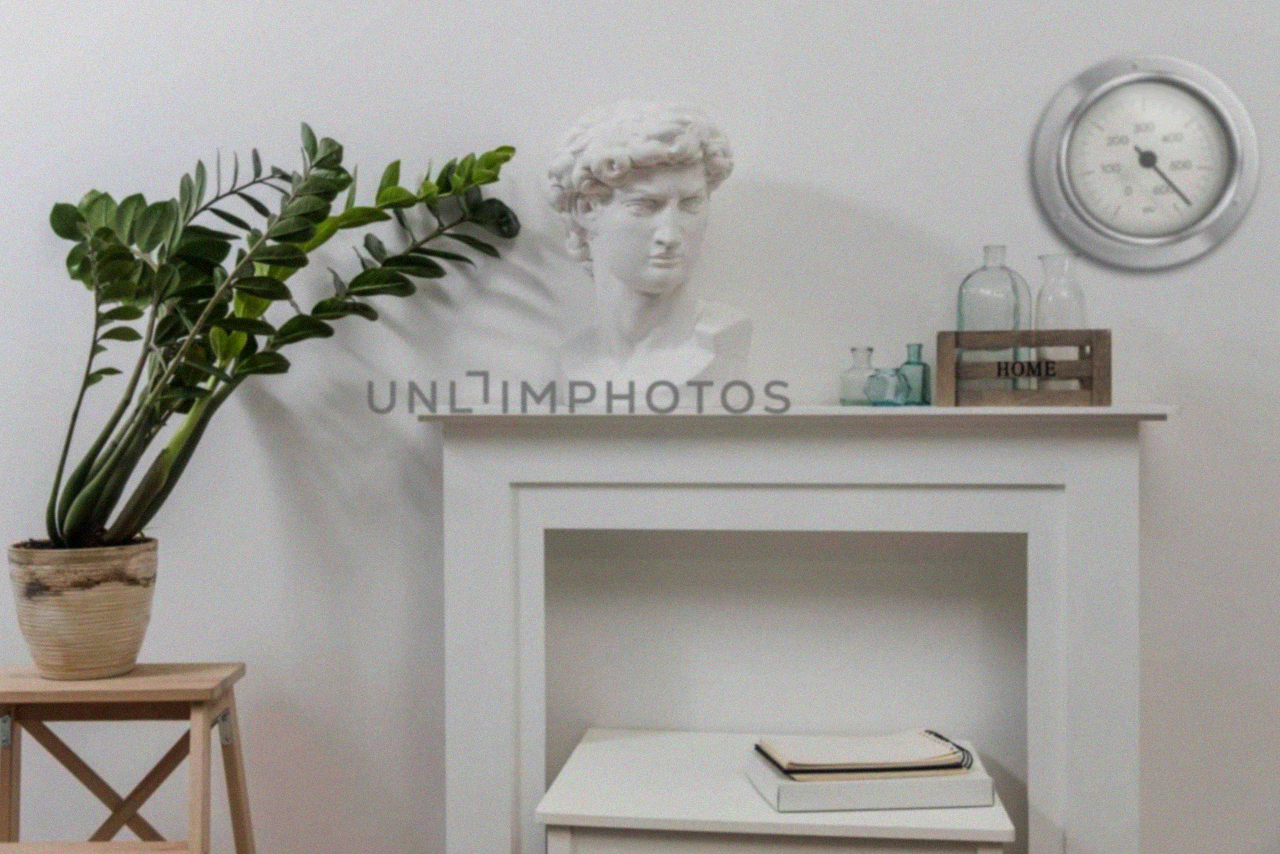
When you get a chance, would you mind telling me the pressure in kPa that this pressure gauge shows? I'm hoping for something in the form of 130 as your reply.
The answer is 580
